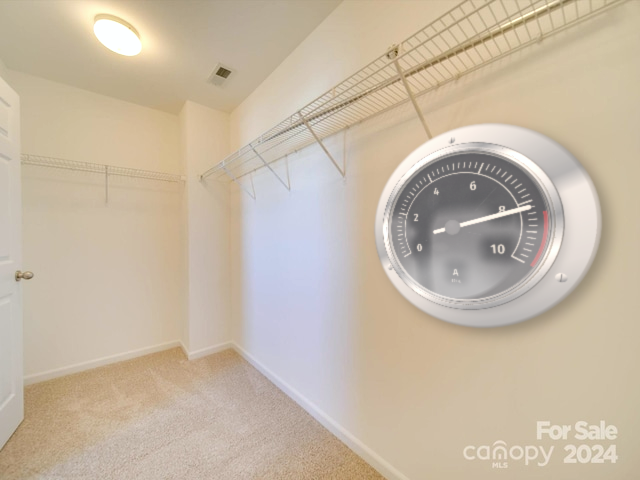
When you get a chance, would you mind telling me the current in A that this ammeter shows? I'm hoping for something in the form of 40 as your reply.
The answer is 8.2
